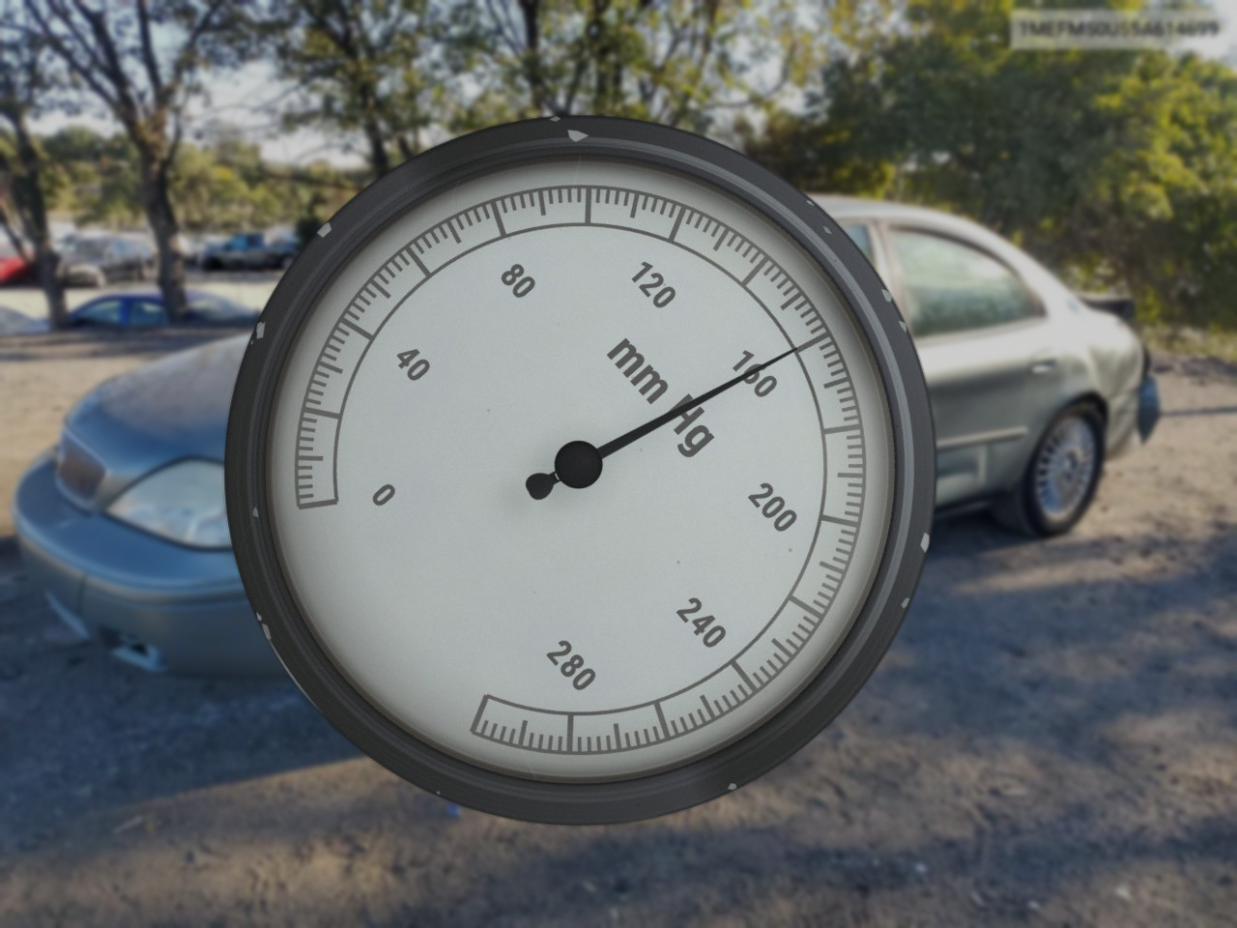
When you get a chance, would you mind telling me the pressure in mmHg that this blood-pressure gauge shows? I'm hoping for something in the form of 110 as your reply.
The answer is 160
